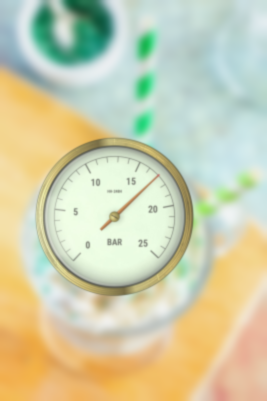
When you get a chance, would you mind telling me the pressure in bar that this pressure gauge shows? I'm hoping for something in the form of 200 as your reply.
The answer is 17
